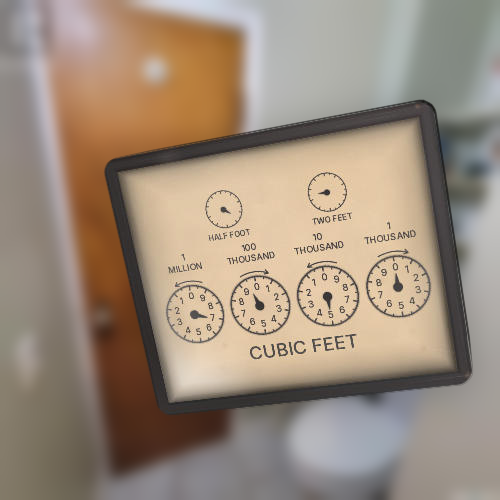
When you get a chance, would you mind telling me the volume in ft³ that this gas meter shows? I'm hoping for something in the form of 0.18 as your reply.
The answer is 695000
